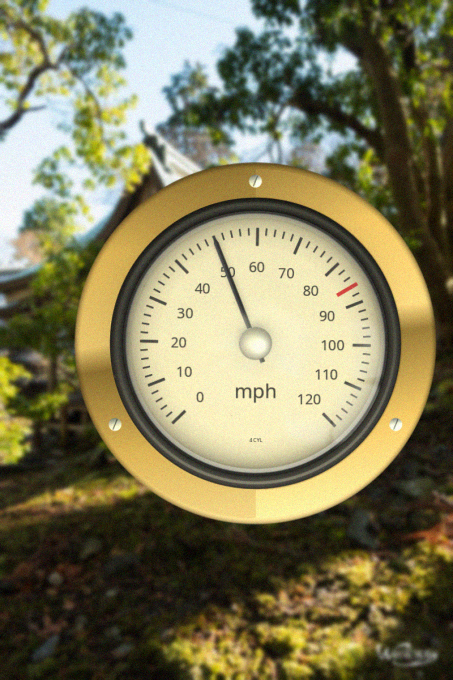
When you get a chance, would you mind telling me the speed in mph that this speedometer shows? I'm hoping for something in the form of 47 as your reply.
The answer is 50
